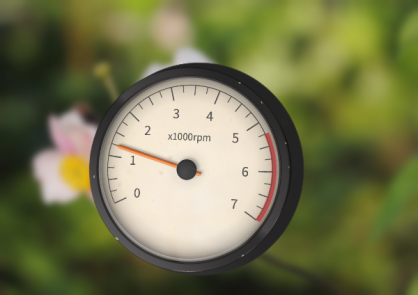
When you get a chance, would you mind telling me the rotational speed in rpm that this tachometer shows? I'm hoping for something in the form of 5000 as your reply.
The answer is 1250
